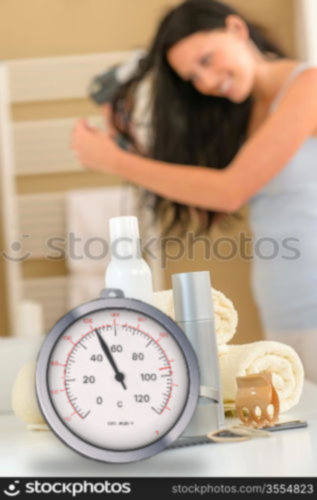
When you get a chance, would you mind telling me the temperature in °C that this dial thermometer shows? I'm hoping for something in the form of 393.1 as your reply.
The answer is 50
